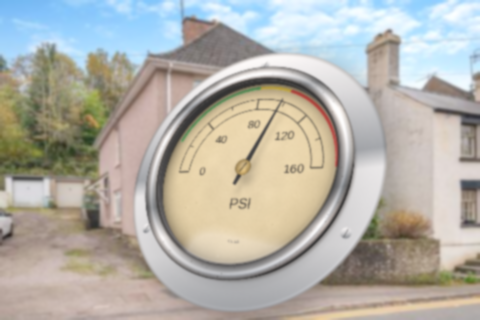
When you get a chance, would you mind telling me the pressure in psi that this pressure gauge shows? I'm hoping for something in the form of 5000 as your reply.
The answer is 100
